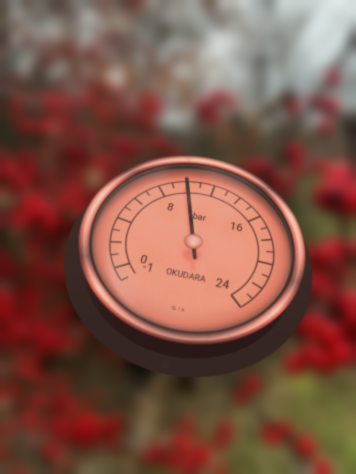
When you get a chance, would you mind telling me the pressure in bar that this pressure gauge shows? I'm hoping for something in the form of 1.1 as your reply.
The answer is 10
